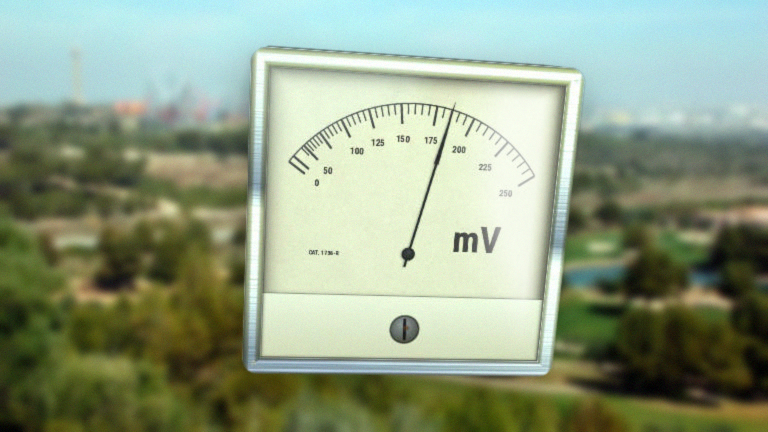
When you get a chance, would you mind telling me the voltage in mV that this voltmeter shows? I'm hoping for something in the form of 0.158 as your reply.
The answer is 185
